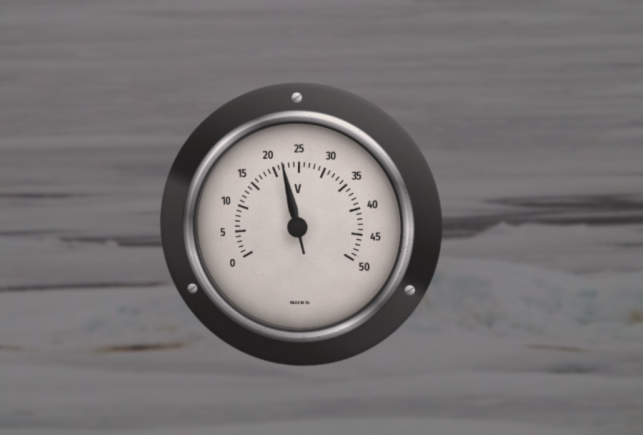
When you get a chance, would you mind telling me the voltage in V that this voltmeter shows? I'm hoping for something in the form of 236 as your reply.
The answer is 22
